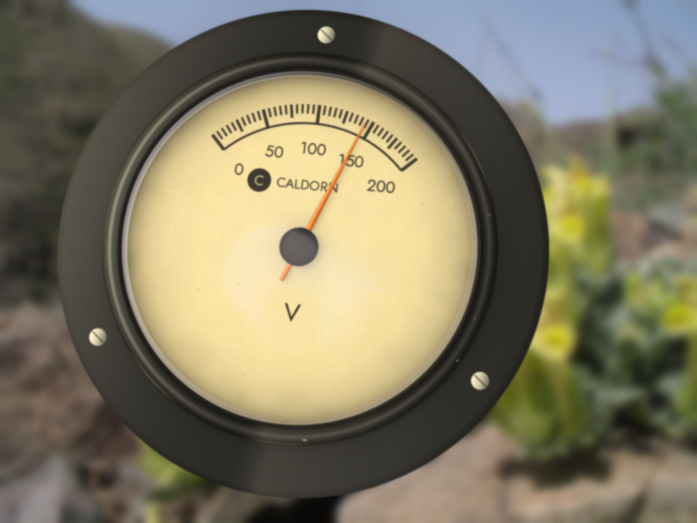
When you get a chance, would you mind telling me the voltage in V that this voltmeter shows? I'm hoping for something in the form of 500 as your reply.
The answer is 145
